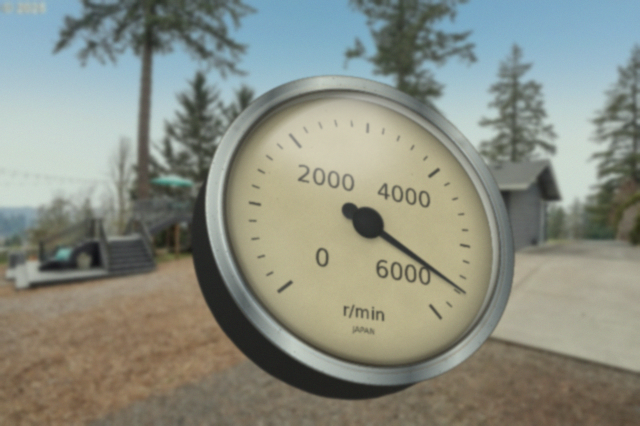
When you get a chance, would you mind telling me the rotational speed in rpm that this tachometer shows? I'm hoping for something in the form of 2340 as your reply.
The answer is 5600
